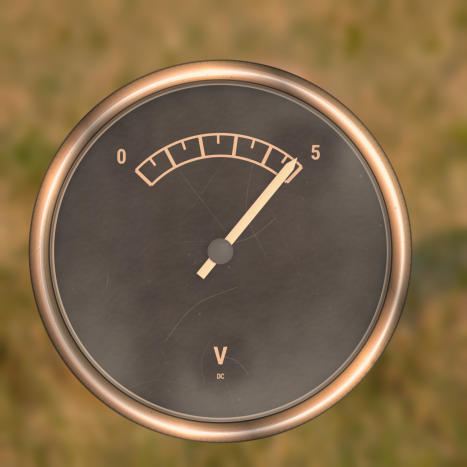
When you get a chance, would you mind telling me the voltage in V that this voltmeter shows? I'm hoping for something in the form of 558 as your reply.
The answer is 4.75
